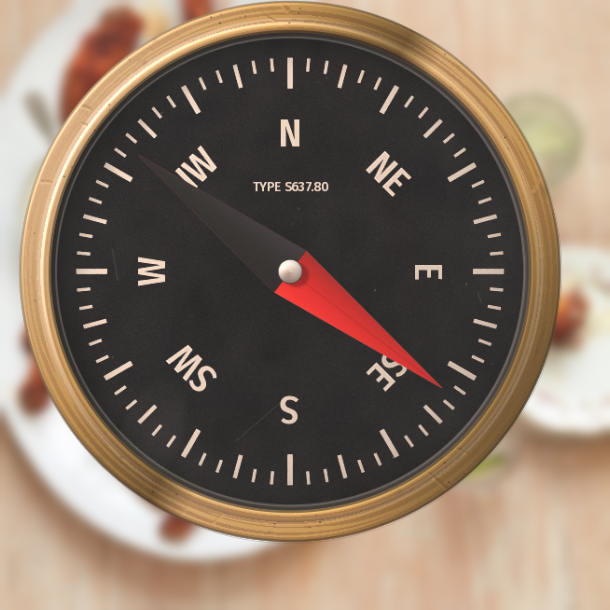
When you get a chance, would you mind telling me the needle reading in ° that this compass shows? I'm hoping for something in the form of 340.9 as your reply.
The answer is 127.5
